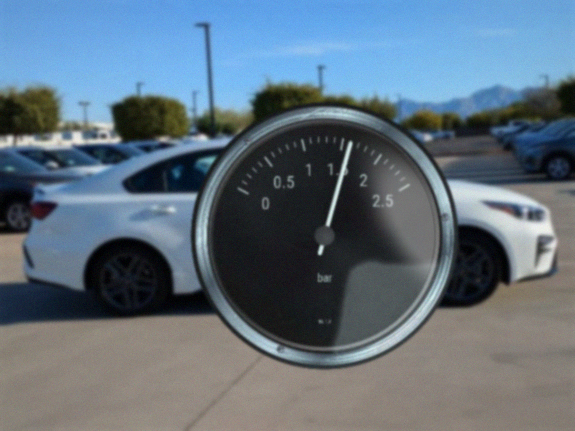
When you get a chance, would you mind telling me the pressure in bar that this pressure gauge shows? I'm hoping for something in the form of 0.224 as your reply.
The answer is 1.6
